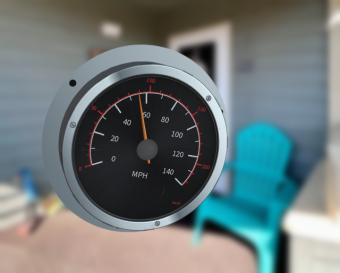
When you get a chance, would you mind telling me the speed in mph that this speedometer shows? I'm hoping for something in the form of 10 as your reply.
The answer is 55
